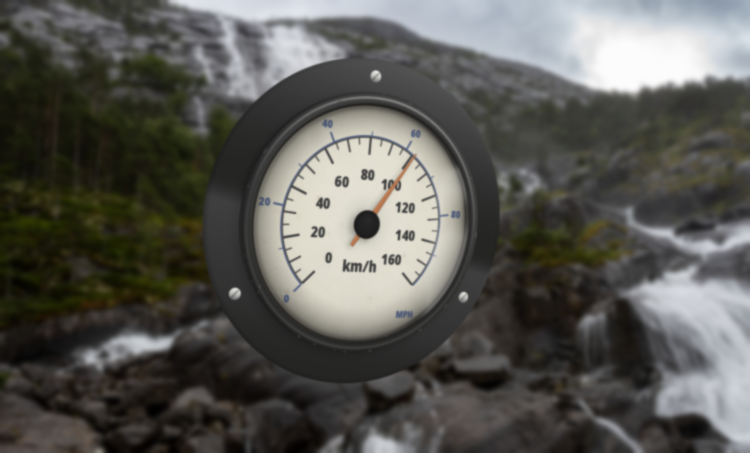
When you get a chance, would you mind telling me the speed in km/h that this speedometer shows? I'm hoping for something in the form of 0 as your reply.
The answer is 100
